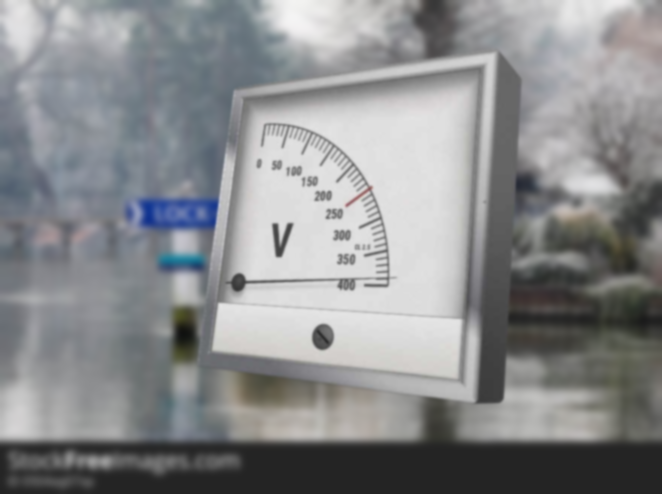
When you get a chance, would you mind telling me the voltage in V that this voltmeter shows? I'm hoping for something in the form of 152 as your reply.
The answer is 390
